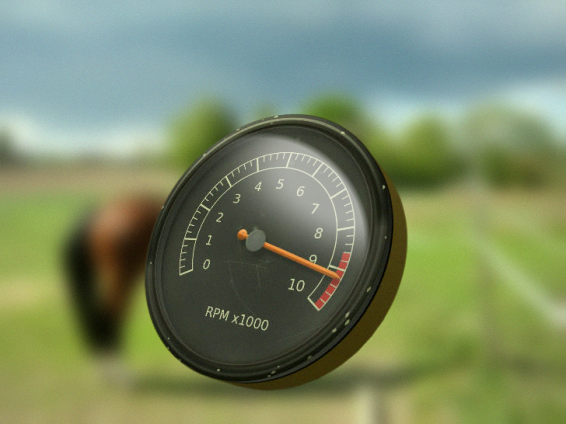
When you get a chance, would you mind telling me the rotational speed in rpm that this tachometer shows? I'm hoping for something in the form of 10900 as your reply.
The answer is 9200
